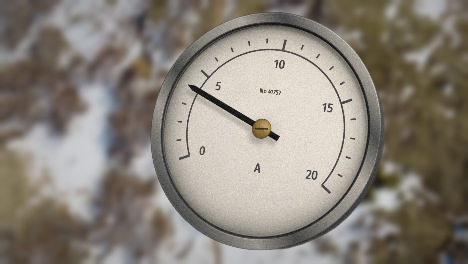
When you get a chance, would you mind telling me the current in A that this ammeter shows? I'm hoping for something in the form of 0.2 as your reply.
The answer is 4
